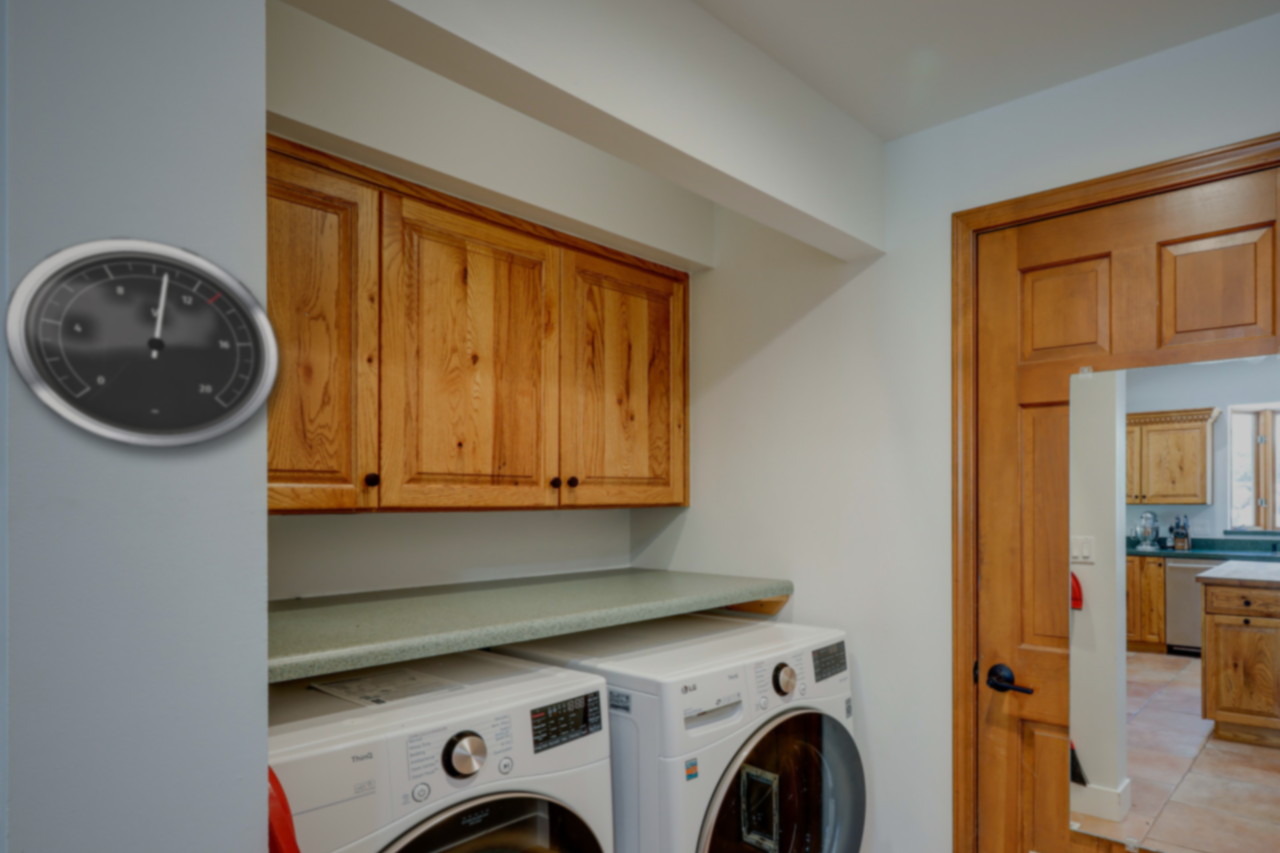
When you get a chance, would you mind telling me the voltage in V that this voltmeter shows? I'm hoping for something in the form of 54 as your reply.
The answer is 10.5
